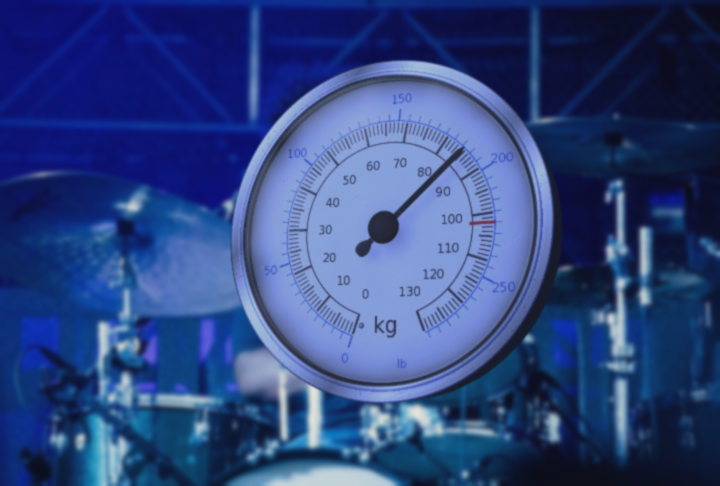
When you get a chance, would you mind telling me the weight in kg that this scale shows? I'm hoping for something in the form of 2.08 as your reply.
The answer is 85
